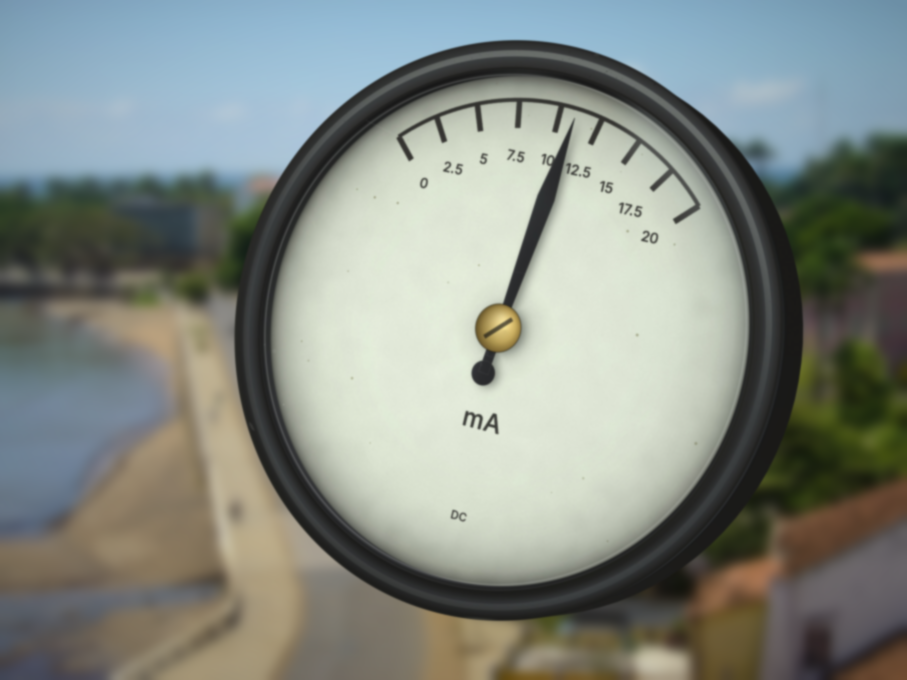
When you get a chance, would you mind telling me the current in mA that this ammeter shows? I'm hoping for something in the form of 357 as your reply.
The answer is 11.25
